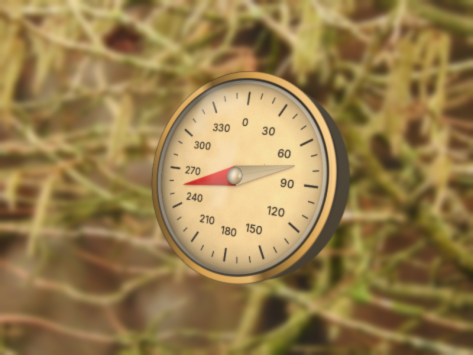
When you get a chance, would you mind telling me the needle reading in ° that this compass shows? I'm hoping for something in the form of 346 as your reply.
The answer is 255
